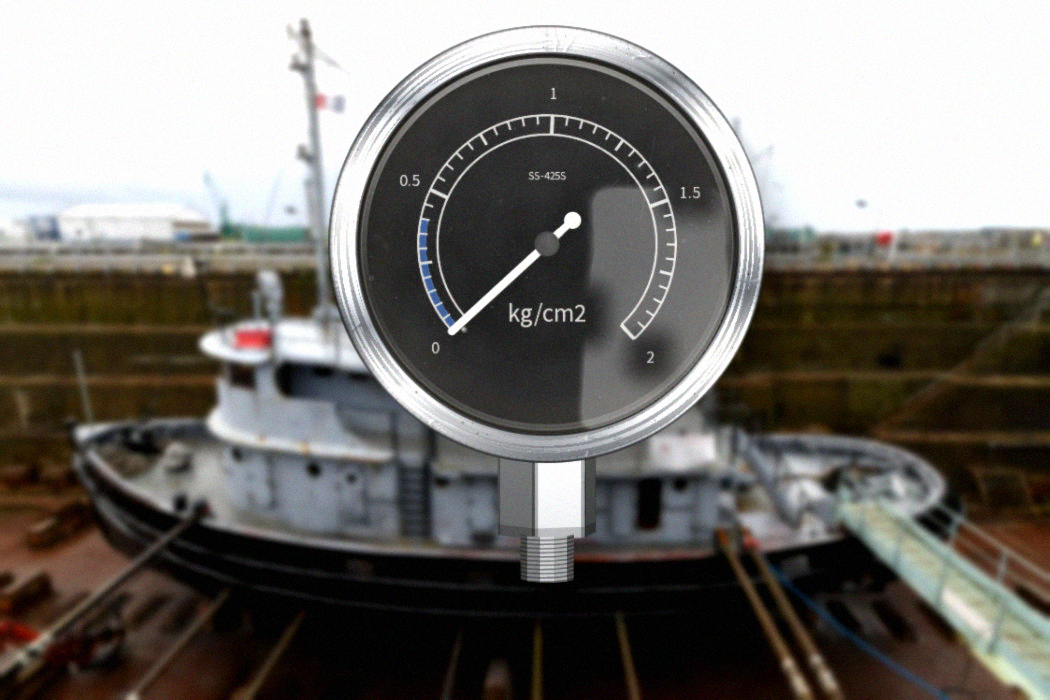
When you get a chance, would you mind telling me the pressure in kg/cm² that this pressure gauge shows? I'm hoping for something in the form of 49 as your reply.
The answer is 0
